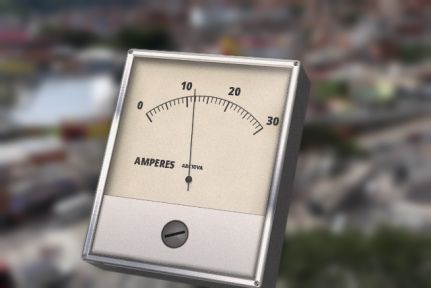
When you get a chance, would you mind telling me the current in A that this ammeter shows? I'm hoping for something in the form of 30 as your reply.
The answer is 12
